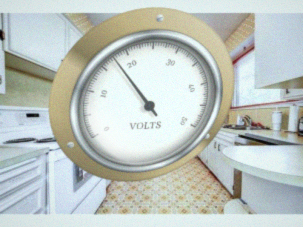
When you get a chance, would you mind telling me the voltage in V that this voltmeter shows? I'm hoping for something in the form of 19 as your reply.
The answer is 17.5
